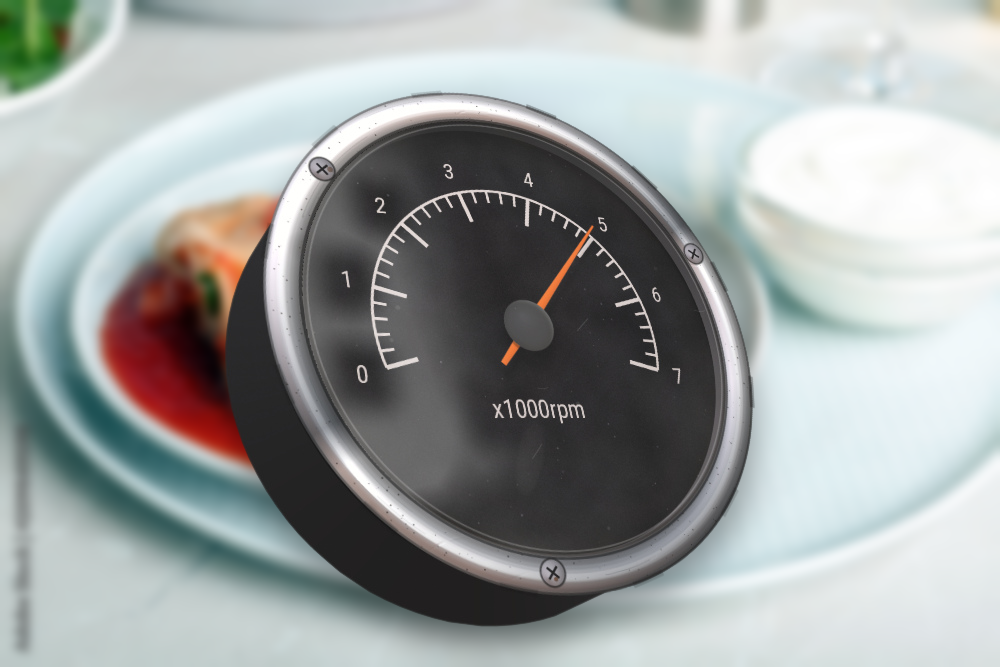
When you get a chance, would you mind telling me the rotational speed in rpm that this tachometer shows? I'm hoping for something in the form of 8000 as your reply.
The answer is 4900
